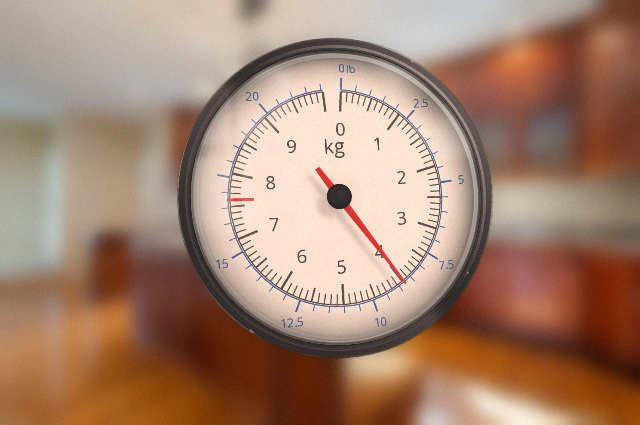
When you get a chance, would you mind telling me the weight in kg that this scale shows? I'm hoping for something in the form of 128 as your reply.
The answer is 4
